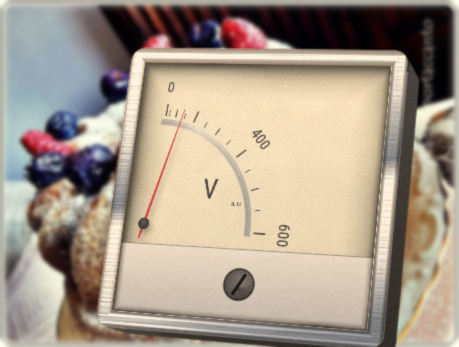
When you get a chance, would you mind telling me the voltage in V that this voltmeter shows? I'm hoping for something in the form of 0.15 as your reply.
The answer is 150
